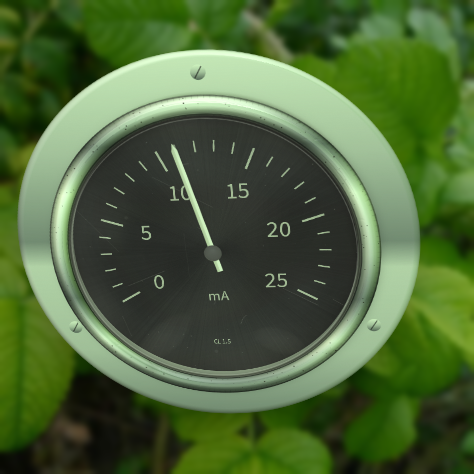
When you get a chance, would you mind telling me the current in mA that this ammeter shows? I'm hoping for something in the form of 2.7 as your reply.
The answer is 11
